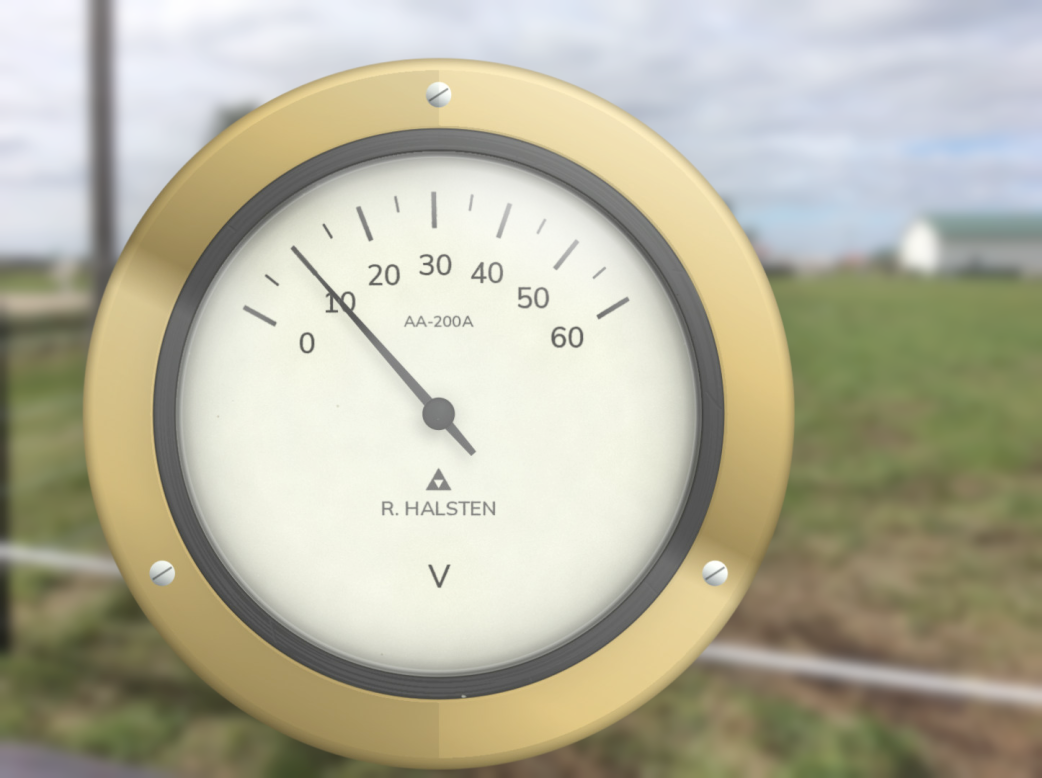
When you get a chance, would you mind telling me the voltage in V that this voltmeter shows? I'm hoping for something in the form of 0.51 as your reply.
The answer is 10
